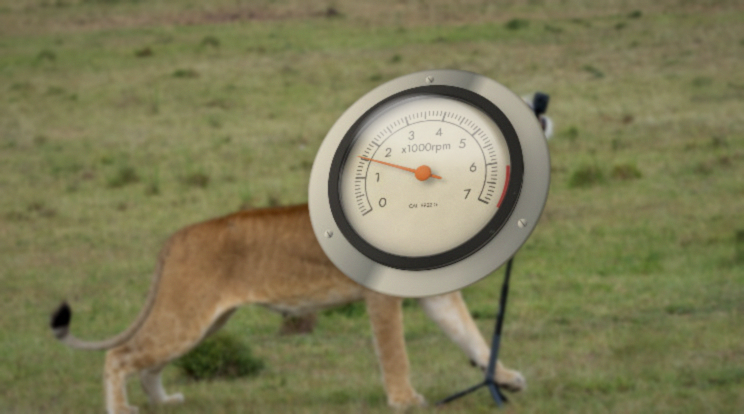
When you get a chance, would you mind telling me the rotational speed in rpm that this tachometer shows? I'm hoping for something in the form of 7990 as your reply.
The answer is 1500
